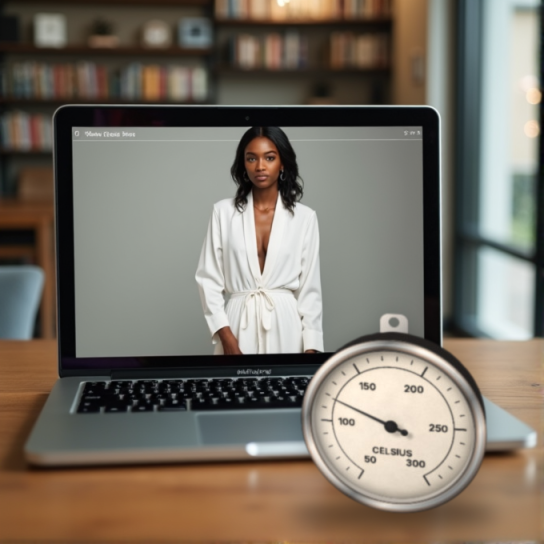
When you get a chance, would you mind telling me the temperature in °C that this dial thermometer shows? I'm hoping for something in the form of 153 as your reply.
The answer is 120
